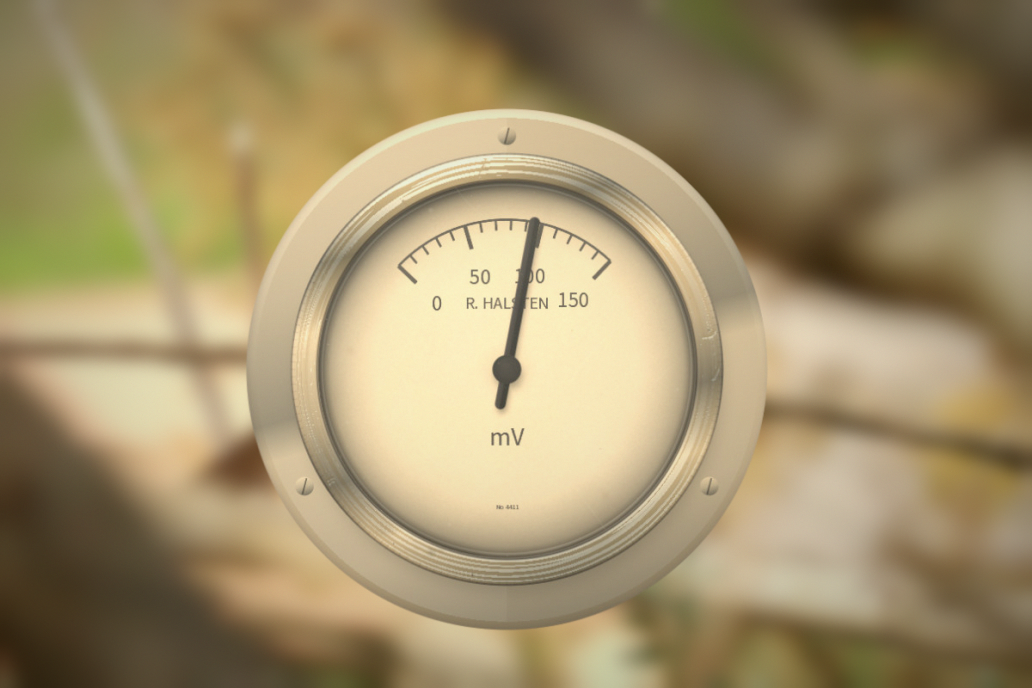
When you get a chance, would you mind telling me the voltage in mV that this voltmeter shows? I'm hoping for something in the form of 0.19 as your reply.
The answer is 95
